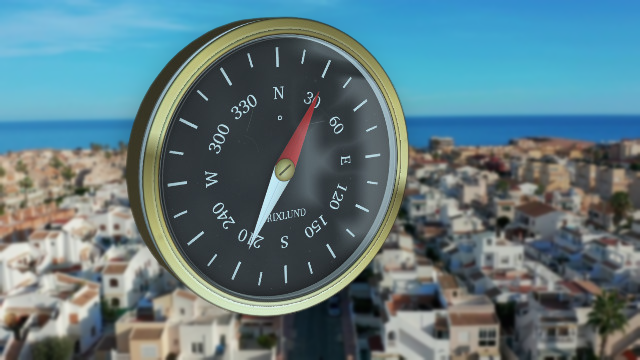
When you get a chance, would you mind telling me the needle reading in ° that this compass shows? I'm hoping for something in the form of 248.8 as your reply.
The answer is 30
